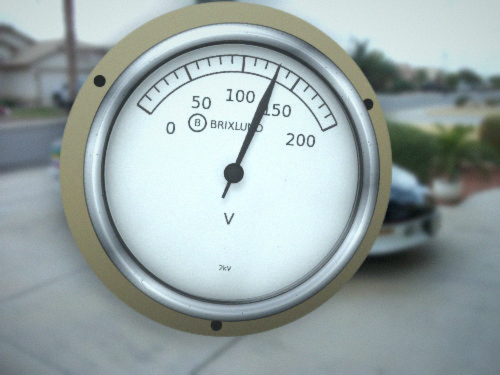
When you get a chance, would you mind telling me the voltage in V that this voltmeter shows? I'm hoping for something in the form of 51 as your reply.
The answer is 130
